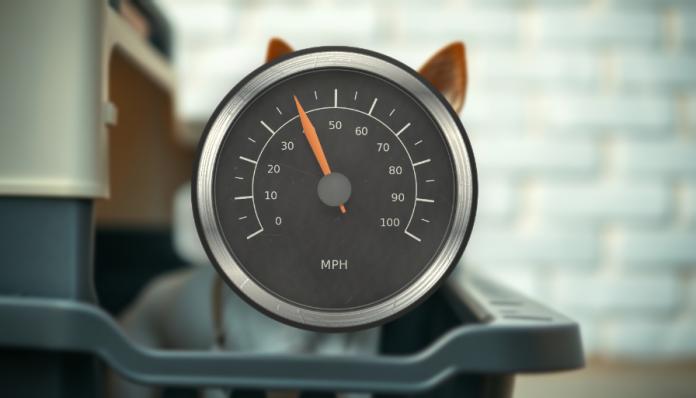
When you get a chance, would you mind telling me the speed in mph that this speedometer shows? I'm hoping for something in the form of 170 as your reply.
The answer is 40
